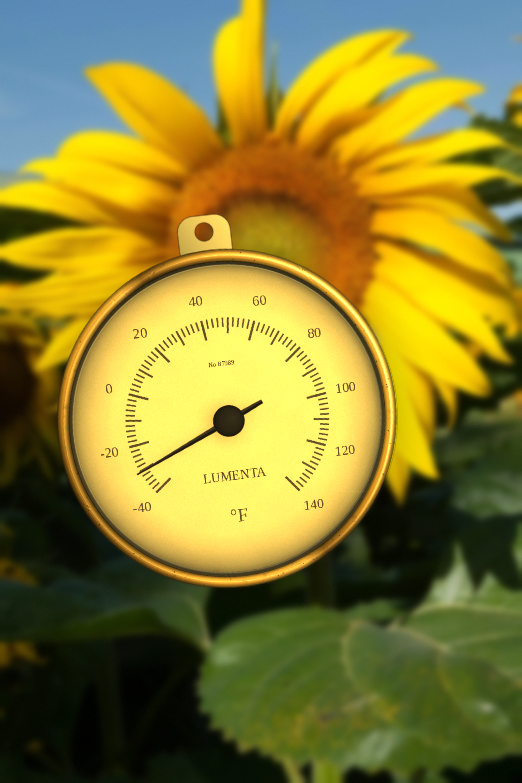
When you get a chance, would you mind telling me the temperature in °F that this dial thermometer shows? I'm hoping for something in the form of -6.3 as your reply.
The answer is -30
